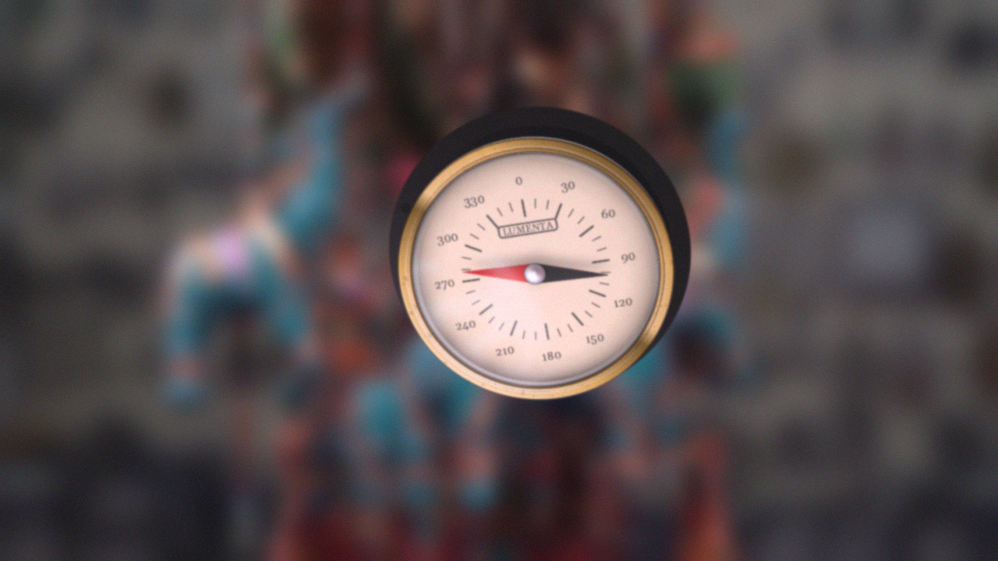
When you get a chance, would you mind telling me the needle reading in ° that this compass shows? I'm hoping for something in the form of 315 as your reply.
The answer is 280
